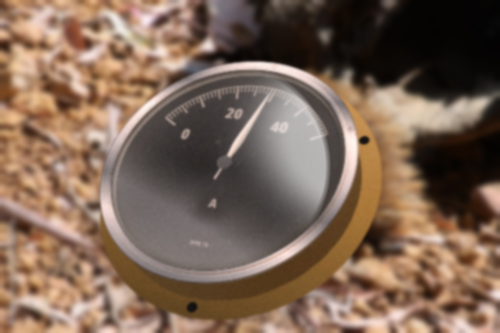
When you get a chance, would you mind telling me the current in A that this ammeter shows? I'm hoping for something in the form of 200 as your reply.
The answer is 30
